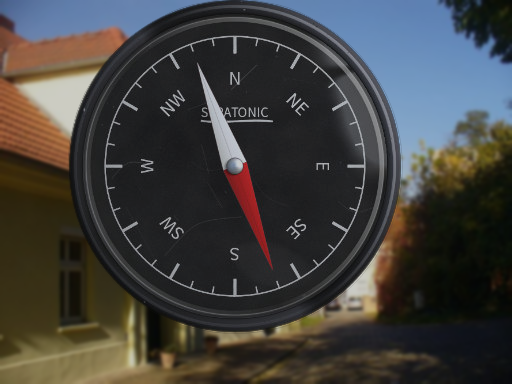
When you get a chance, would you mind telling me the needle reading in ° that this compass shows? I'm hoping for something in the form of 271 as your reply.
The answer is 160
